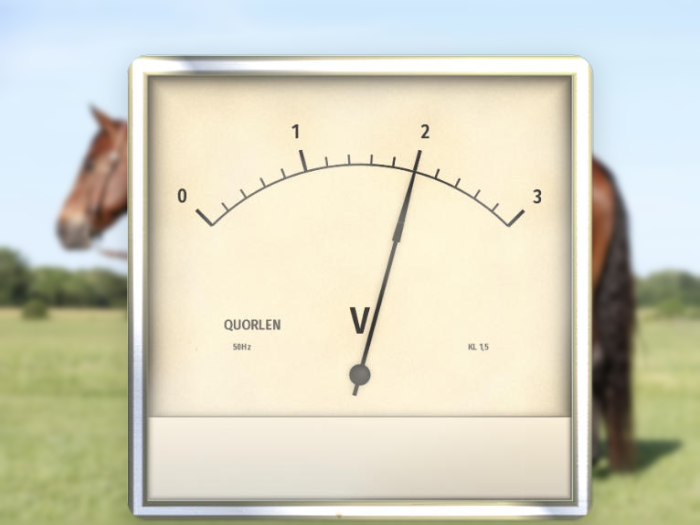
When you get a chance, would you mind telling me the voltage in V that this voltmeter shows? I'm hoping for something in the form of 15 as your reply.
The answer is 2
